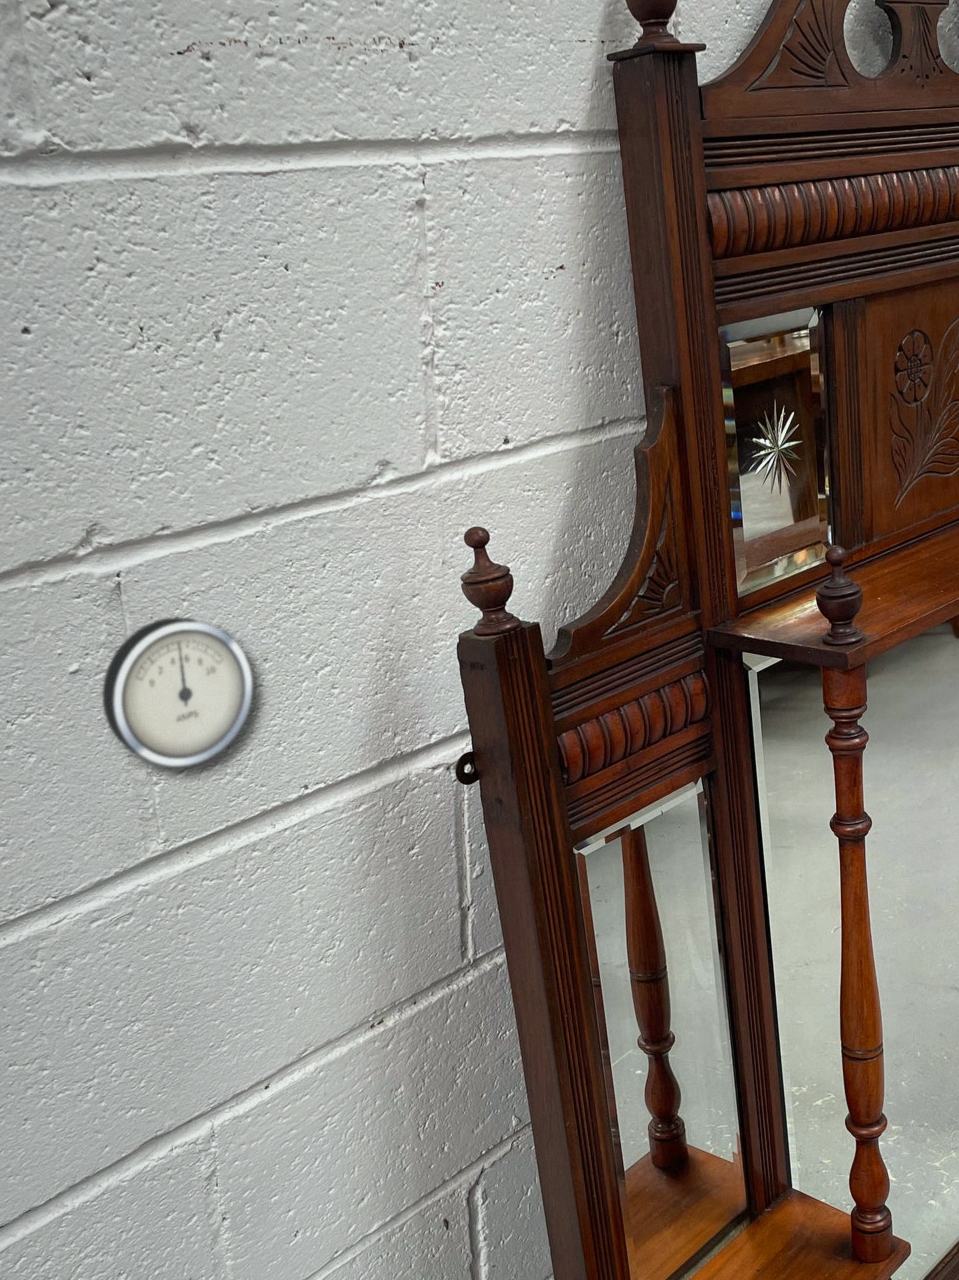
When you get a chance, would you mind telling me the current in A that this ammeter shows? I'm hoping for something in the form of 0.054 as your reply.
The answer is 5
